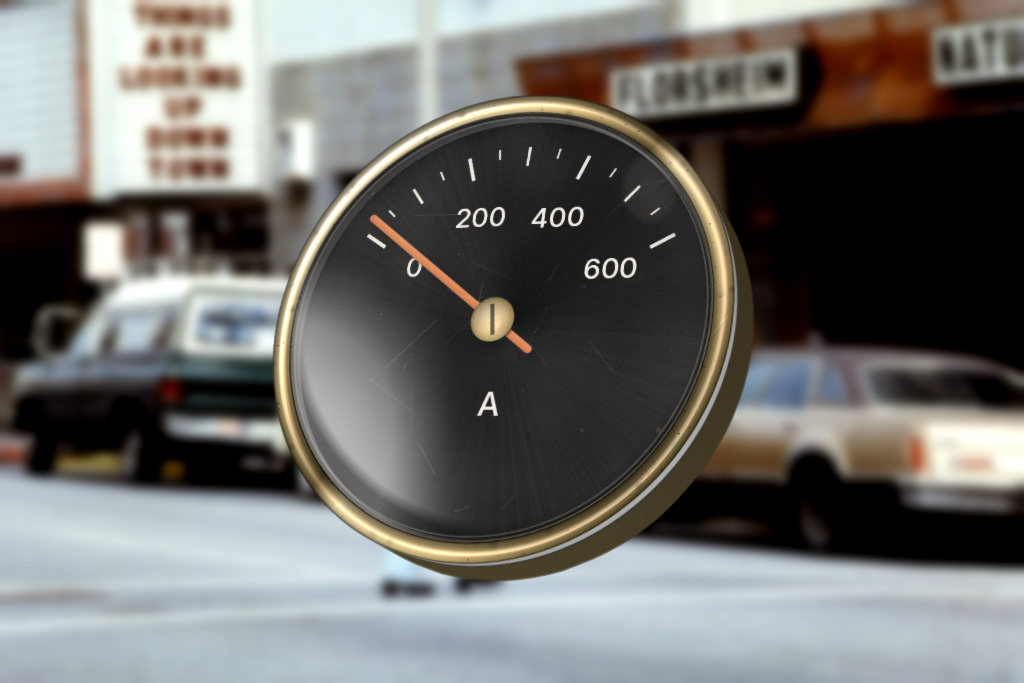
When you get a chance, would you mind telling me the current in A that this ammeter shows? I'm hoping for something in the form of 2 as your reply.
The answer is 25
